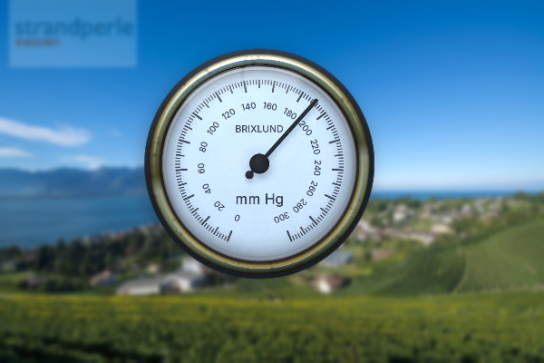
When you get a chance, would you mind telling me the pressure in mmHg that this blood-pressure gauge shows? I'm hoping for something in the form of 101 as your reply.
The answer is 190
